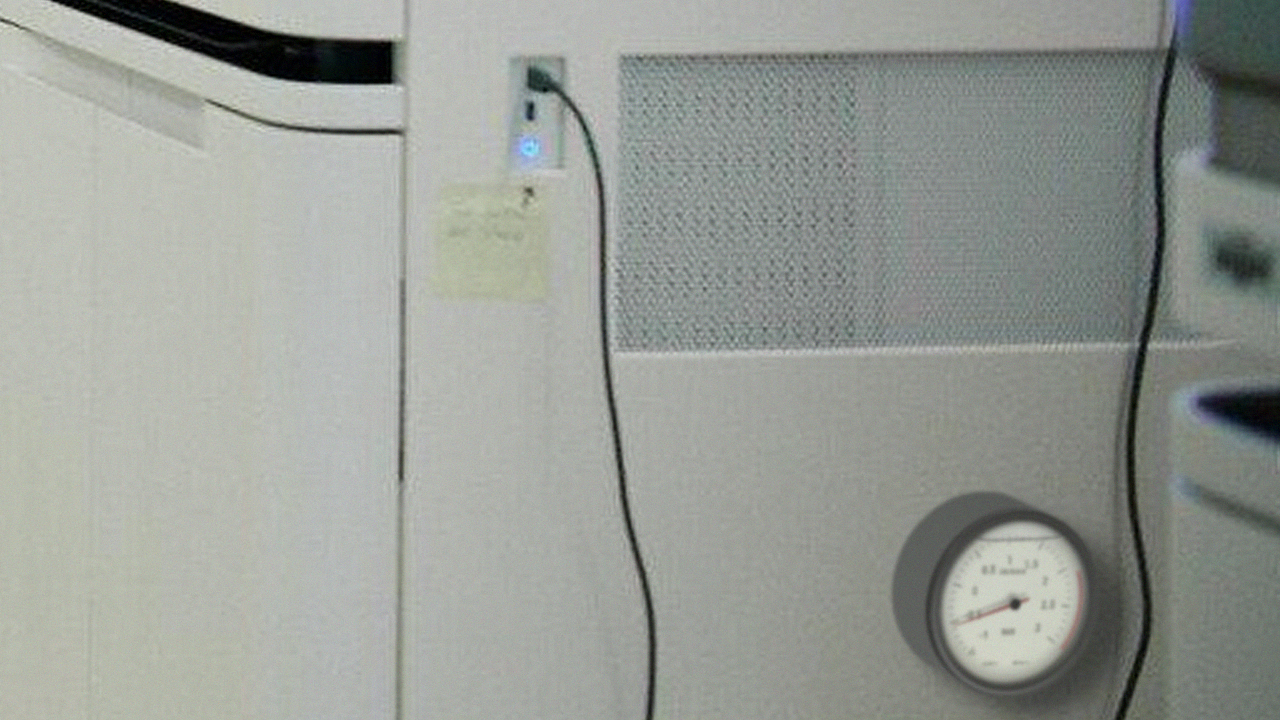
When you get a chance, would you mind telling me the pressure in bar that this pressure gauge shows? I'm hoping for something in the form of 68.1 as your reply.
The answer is -0.5
